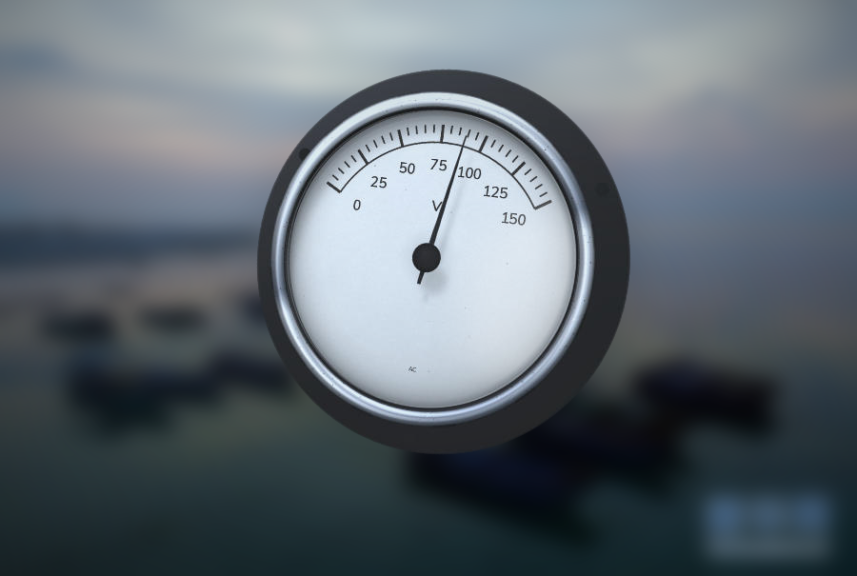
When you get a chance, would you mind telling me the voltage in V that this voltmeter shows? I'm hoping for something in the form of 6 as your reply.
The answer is 90
